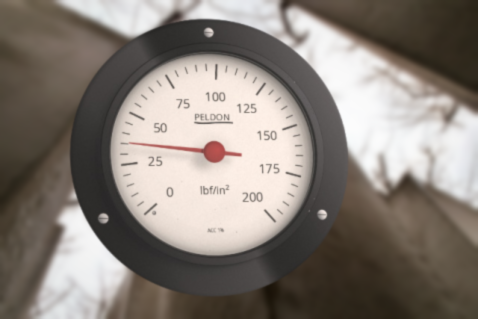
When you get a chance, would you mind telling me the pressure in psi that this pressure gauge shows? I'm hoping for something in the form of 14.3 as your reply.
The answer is 35
